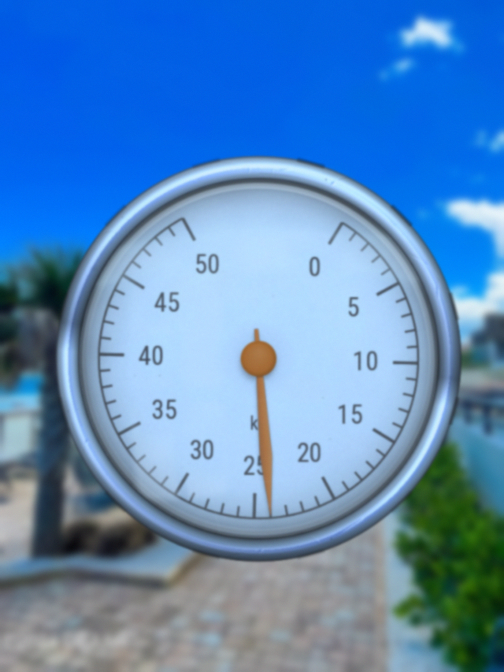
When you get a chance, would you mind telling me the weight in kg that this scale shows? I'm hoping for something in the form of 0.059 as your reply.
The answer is 24
